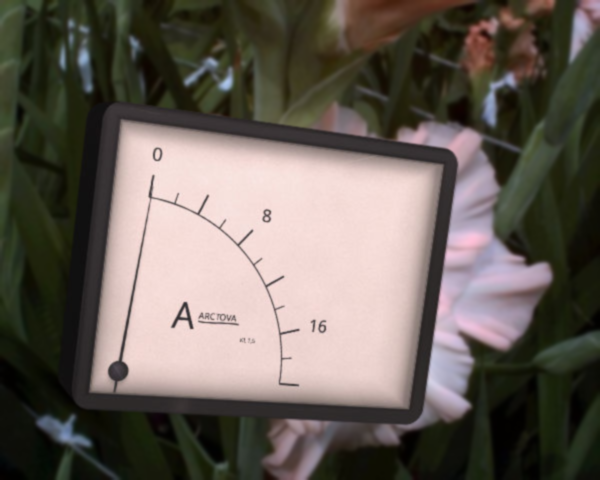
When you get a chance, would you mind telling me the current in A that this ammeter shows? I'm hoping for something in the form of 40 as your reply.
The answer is 0
